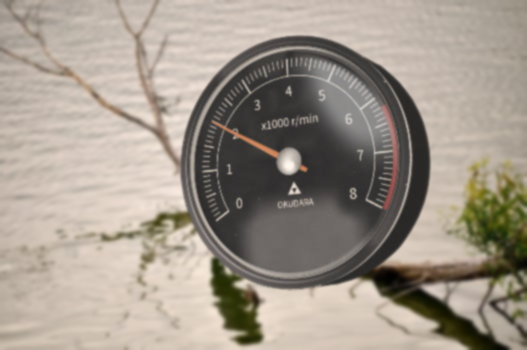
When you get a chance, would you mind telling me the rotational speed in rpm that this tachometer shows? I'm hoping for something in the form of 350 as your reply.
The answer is 2000
